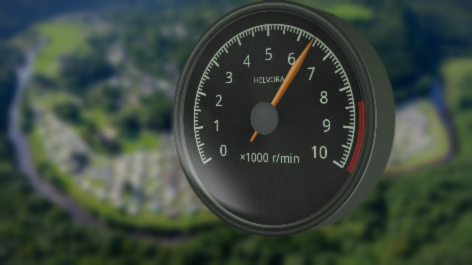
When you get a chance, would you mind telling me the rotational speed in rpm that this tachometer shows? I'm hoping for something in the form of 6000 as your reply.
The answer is 6500
